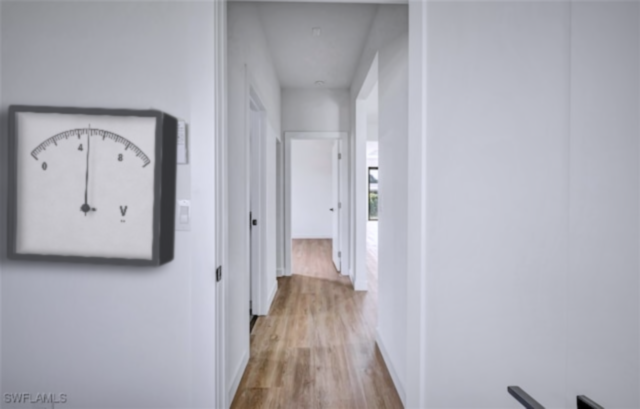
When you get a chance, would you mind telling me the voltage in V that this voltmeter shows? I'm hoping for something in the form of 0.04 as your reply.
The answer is 5
